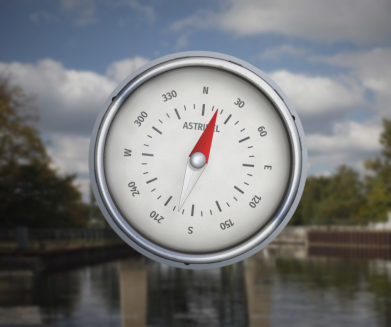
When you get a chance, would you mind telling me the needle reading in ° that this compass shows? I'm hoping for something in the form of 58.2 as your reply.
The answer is 15
